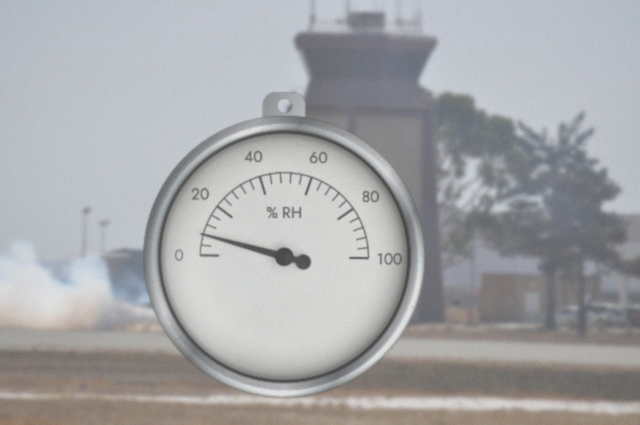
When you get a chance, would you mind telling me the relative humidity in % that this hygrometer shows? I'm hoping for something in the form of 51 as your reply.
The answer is 8
